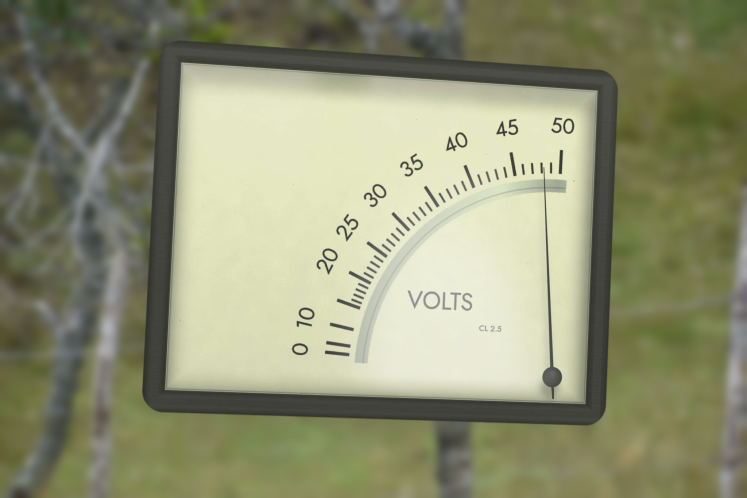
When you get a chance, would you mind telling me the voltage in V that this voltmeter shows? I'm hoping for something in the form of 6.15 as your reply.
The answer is 48
